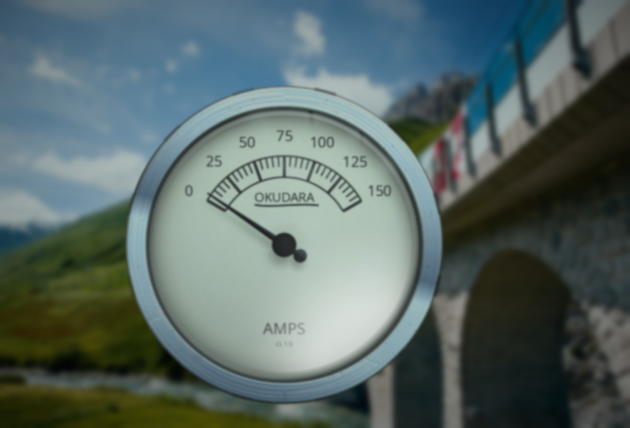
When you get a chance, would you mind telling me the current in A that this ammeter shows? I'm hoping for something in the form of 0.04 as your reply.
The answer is 5
